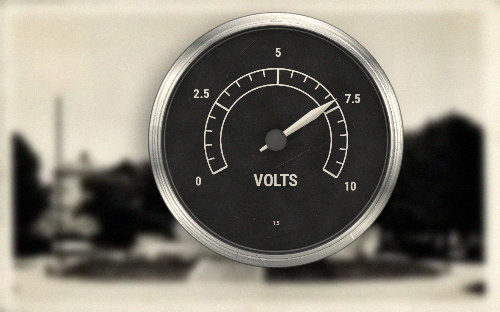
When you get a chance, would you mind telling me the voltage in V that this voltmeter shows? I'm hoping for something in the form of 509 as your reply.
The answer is 7.25
